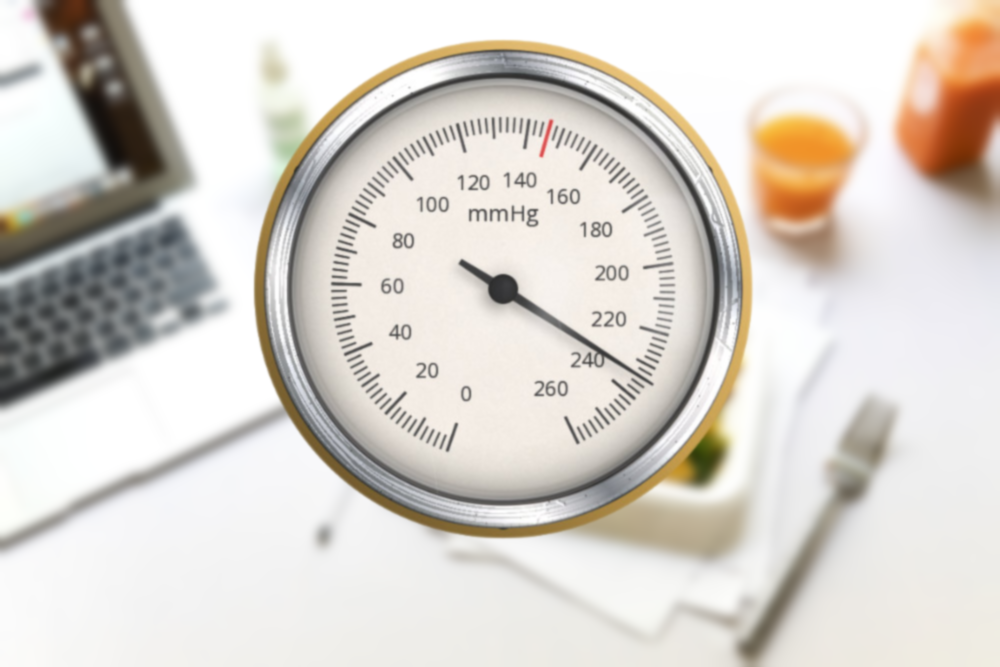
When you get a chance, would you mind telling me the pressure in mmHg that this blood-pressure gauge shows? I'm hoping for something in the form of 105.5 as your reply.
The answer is 234
